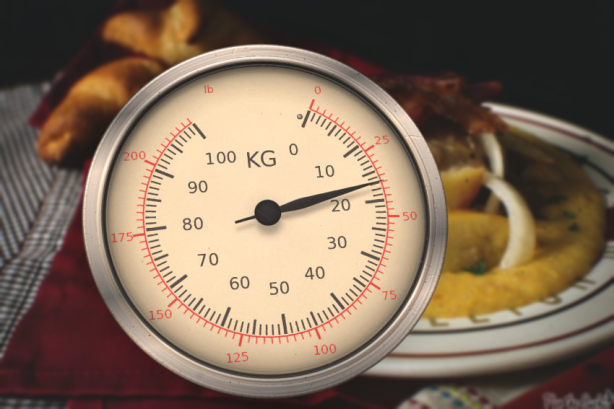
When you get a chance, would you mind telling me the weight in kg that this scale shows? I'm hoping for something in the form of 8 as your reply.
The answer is 17
